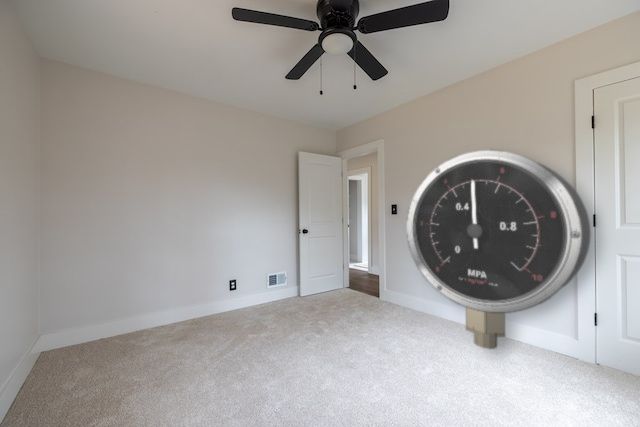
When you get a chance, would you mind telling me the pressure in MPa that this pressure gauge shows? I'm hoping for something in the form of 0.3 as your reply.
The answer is 0.5
